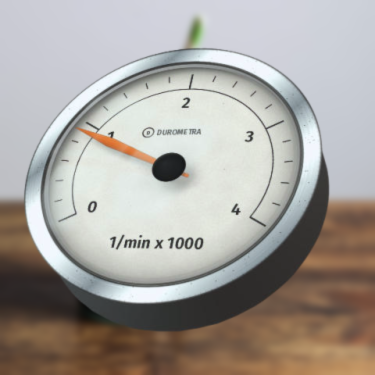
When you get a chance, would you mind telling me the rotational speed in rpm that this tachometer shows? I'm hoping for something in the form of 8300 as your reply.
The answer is 900
